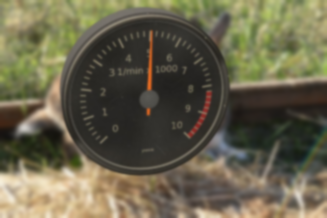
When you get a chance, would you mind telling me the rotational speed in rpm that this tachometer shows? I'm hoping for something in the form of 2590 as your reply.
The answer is 5000
